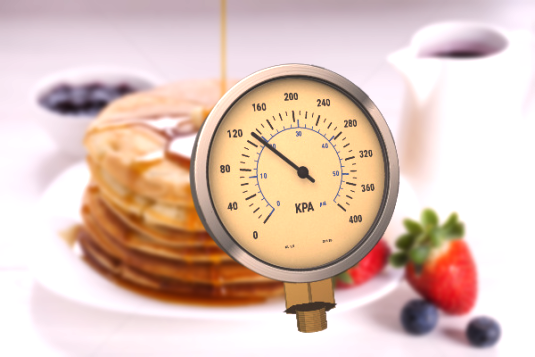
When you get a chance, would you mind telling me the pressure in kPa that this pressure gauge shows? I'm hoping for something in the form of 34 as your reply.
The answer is 130
